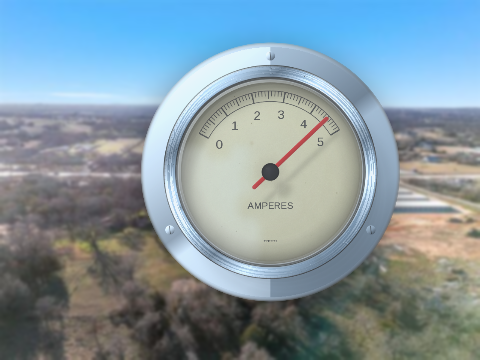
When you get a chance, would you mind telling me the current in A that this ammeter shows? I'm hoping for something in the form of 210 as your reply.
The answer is 4.5
